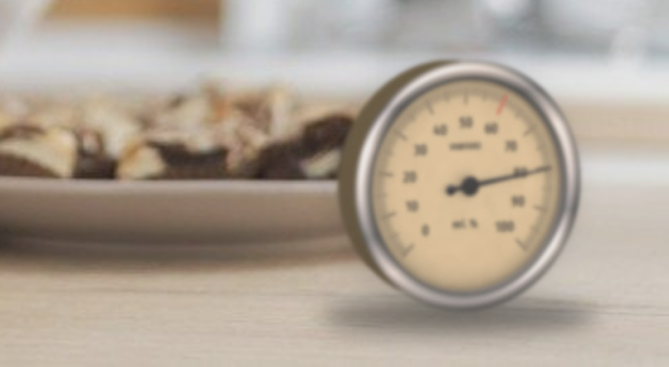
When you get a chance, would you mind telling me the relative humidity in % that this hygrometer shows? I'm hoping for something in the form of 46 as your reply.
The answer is 80
